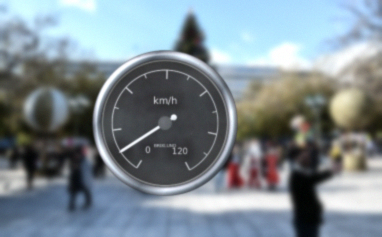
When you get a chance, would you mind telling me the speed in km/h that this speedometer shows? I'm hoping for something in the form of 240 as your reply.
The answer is 10
